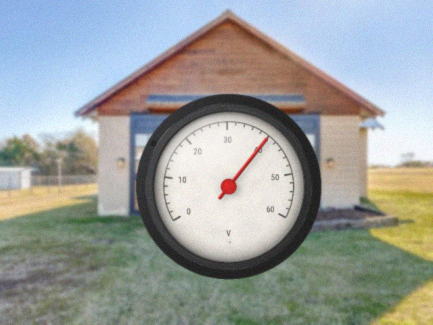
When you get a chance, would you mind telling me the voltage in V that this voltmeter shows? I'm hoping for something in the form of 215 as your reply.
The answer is 40
